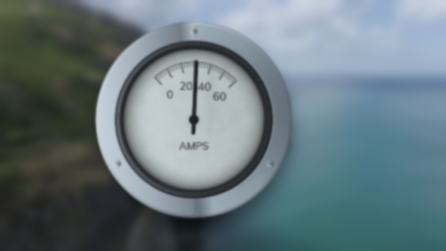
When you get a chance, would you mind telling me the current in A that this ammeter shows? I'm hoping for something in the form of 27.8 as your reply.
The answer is 30
